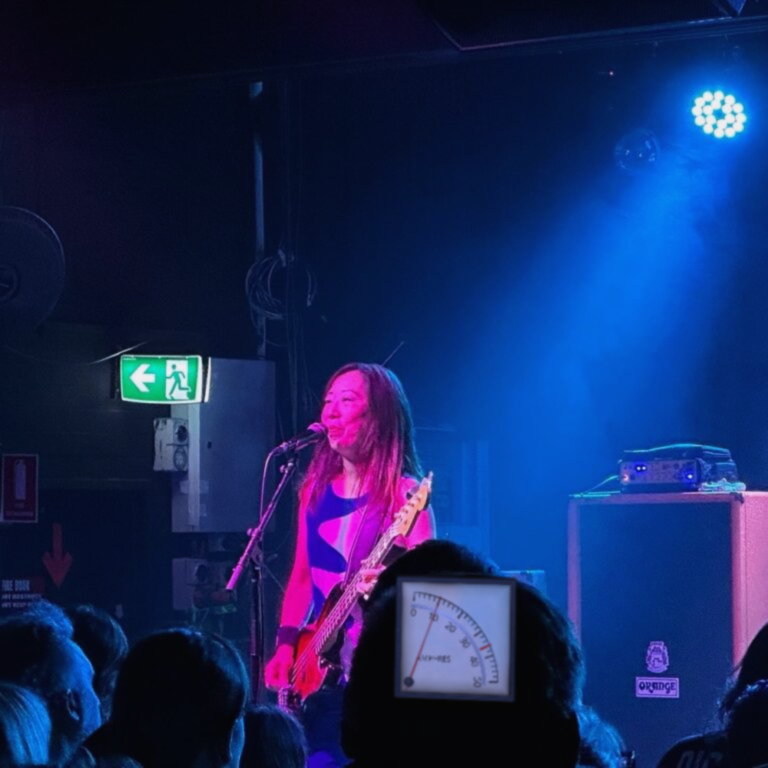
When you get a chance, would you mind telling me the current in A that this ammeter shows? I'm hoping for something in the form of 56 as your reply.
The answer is 10
